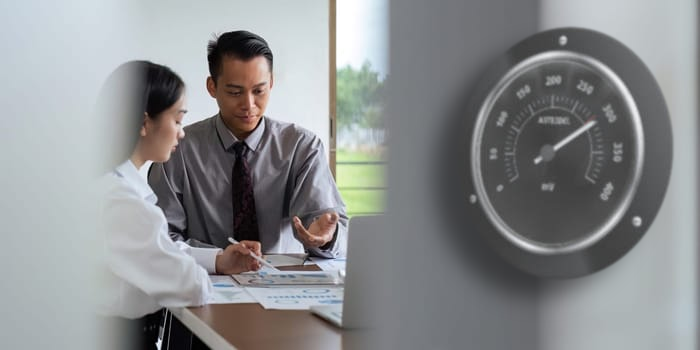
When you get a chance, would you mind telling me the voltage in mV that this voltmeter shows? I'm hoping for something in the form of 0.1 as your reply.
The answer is 300
